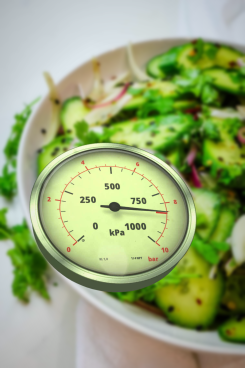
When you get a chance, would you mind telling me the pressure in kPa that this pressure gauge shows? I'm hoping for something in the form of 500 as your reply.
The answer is 850
